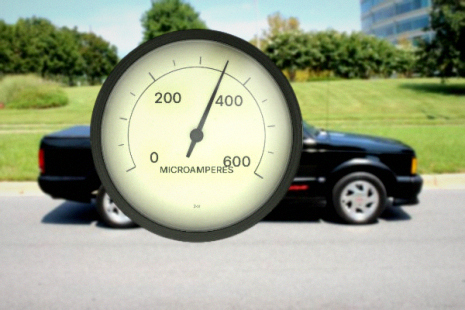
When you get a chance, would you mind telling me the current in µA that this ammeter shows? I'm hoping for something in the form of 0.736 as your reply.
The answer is 350
